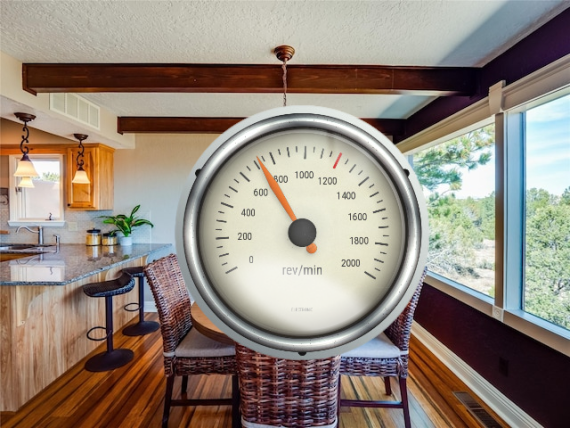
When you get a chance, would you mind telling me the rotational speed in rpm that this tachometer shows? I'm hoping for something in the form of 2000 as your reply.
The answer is 725
